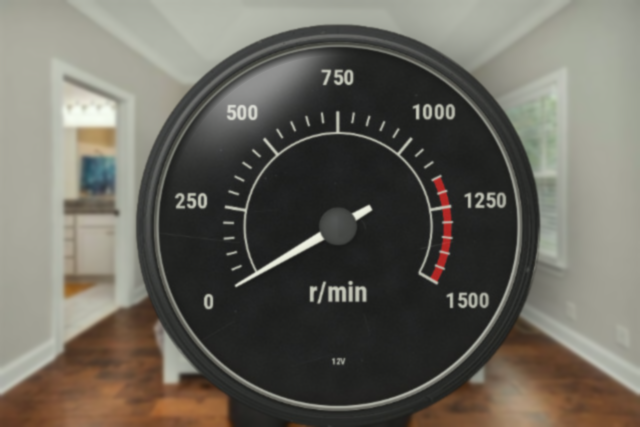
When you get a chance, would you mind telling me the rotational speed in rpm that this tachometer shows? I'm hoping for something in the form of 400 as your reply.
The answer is 0
